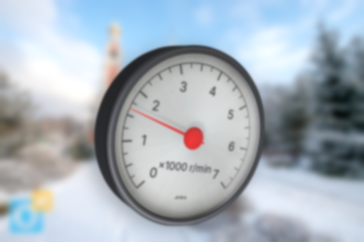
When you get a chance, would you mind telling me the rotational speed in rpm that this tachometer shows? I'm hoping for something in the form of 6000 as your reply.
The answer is 1625
